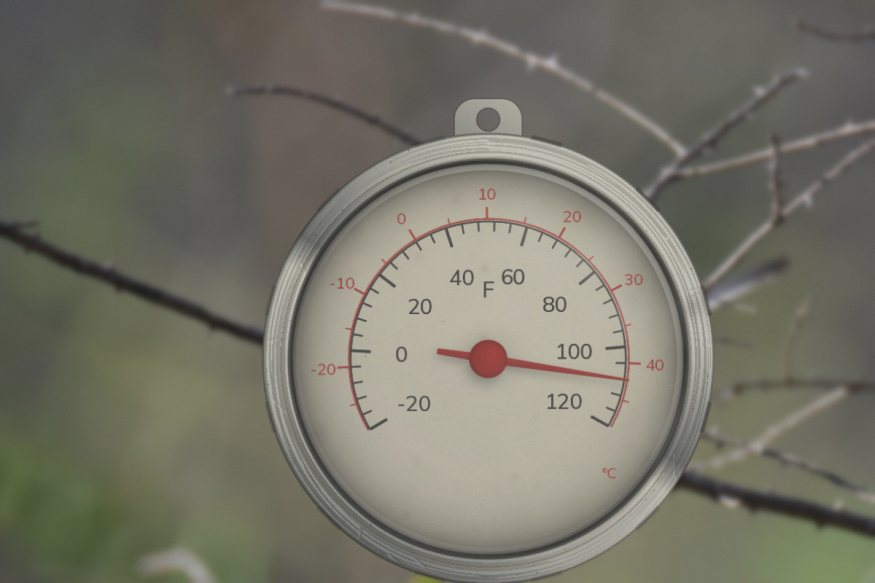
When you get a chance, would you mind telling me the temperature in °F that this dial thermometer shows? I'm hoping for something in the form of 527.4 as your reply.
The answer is 108
